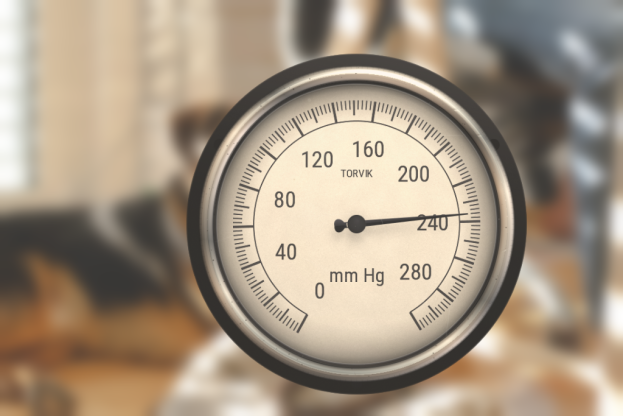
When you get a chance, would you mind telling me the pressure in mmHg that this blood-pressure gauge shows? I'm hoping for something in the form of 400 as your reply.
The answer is 236
